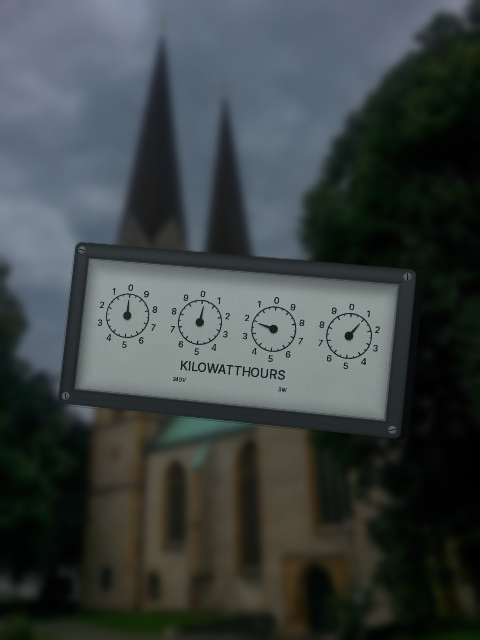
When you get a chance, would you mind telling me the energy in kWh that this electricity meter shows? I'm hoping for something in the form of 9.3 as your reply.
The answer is 21
